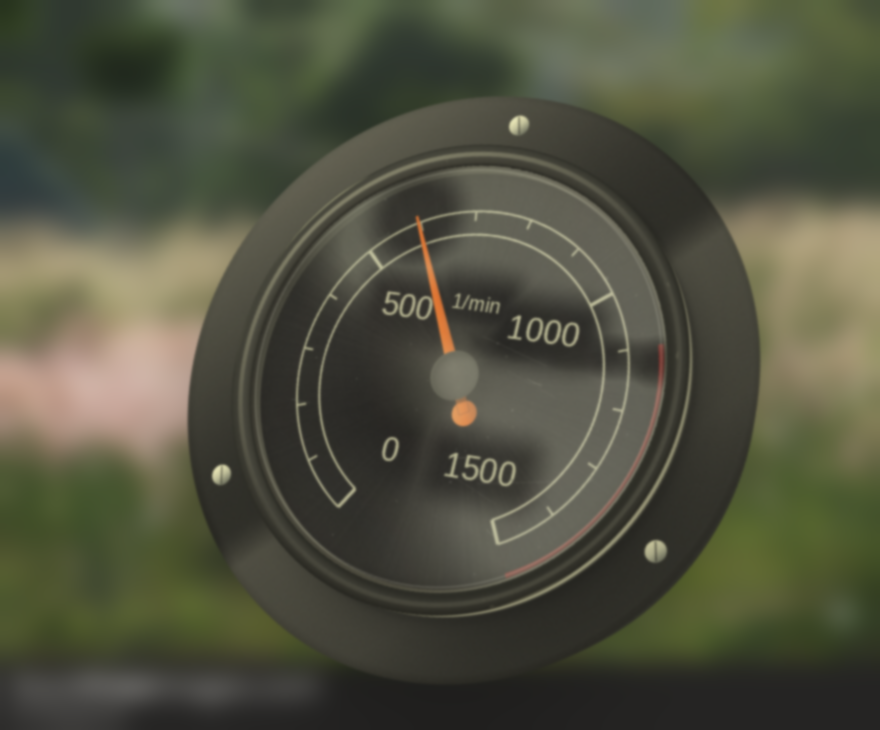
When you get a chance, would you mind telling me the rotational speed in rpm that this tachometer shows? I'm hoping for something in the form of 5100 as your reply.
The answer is 600
